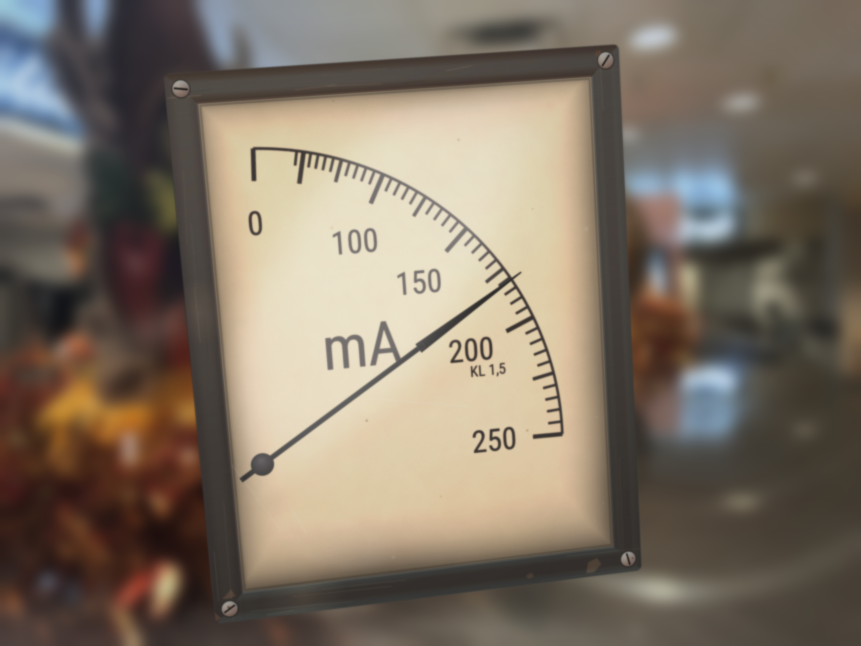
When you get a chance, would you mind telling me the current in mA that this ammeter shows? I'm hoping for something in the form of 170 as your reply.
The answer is 180
